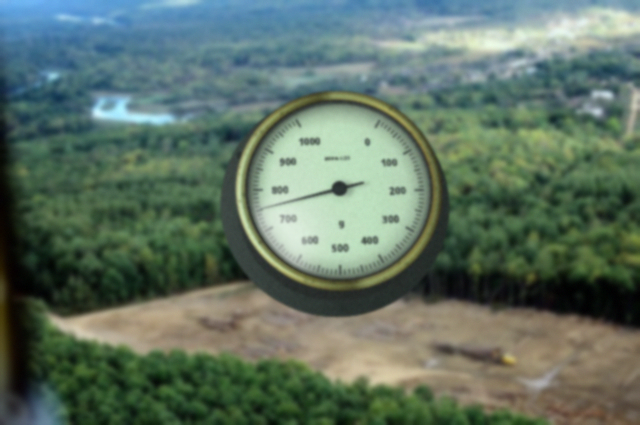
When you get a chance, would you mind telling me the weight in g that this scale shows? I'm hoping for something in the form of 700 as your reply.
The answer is 750
